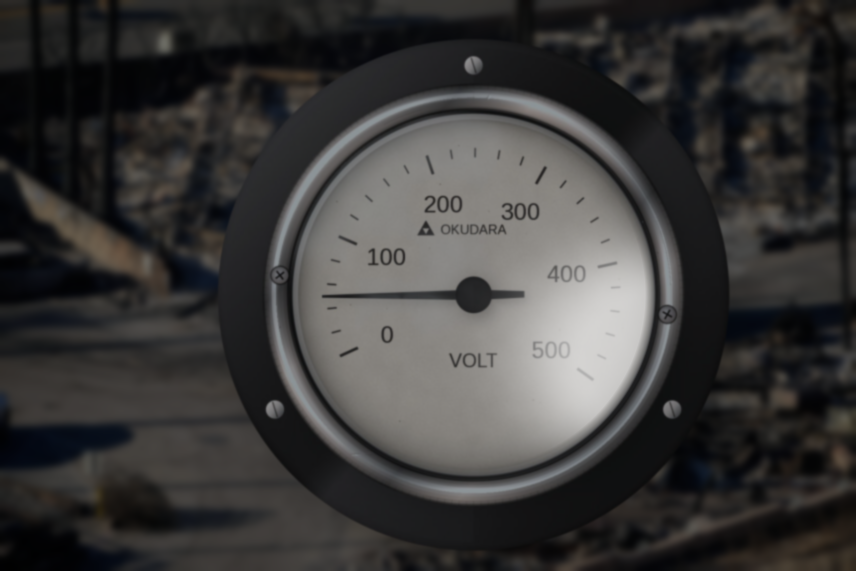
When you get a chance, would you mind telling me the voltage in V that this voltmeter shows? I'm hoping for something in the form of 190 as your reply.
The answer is 50
